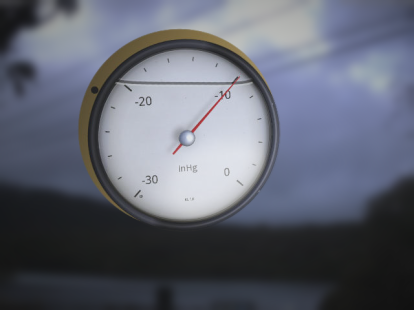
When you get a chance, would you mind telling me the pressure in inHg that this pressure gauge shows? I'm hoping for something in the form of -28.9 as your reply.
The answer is -10
